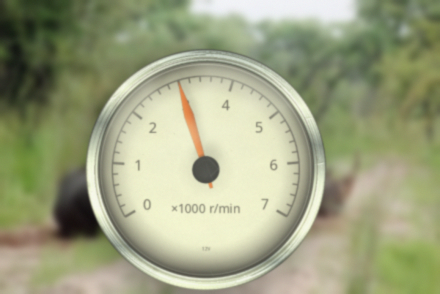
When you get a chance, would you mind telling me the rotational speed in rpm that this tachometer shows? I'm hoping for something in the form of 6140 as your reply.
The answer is 3000
